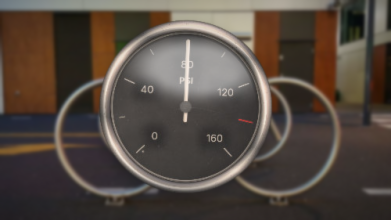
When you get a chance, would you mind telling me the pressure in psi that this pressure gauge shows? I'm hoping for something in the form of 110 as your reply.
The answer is 80
